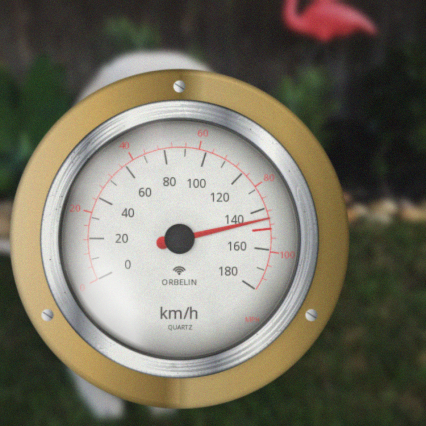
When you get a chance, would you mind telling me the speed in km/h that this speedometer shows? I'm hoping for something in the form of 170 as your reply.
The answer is 145
